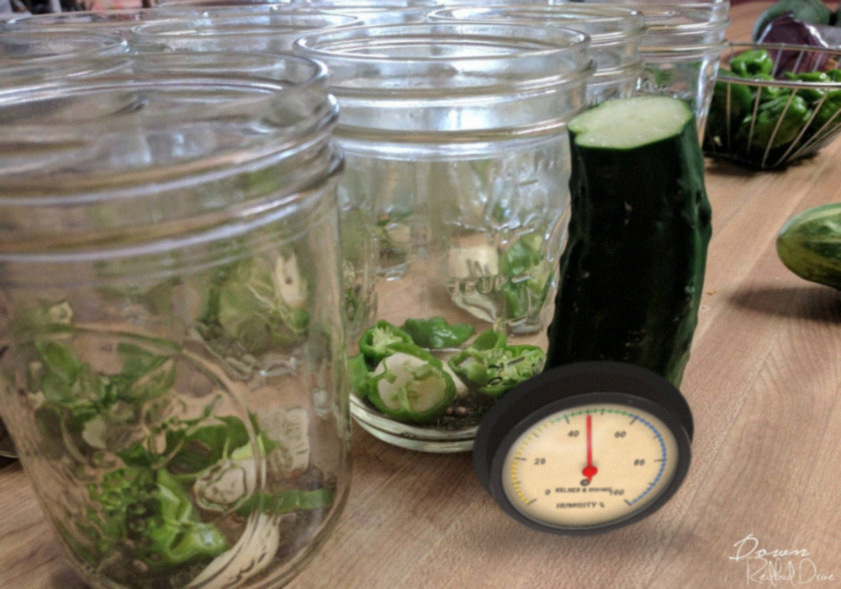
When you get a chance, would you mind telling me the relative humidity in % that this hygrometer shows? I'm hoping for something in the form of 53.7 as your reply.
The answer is 46
